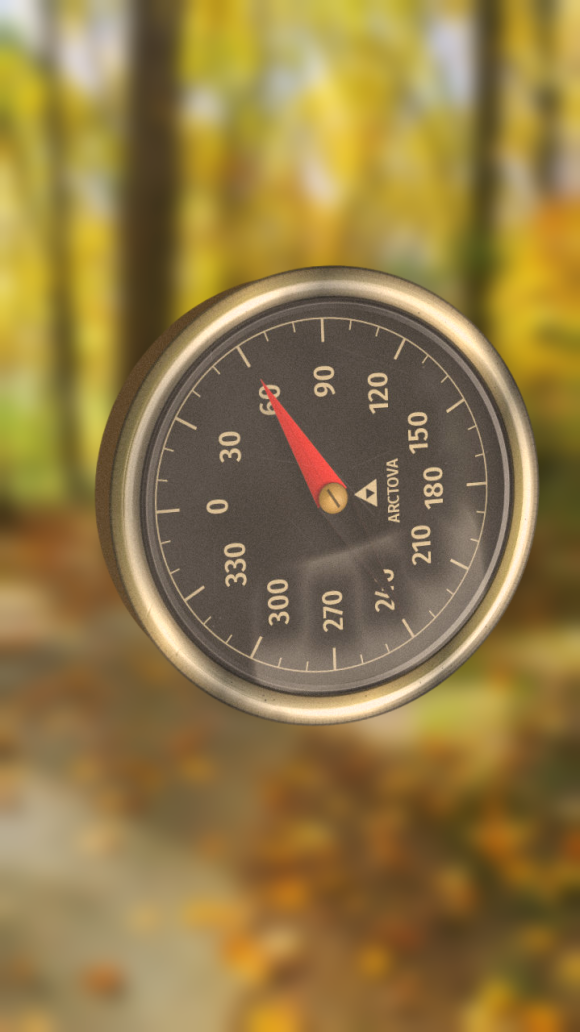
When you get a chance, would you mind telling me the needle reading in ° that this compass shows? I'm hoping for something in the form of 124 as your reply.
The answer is 60
